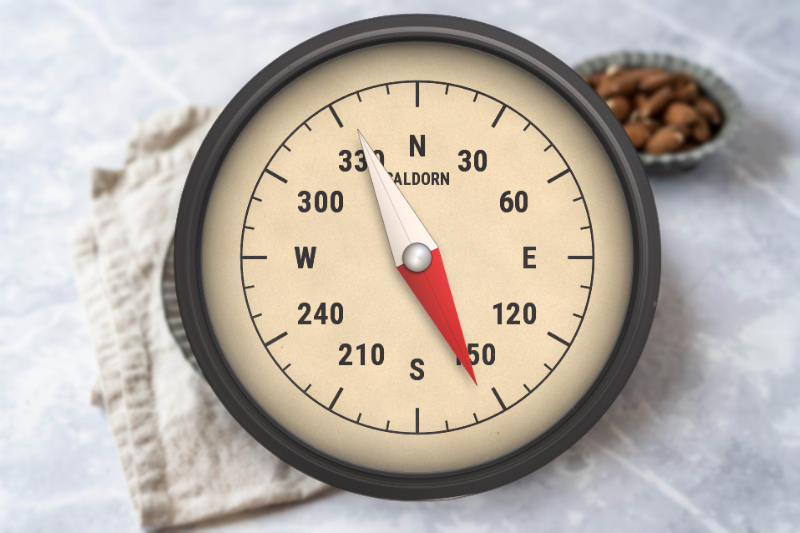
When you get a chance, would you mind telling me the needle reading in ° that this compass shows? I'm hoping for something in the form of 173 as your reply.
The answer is 155
